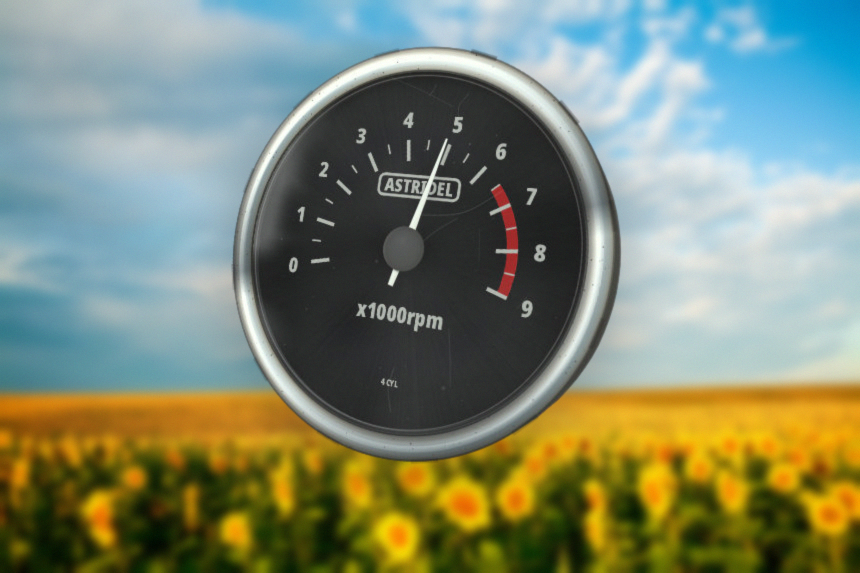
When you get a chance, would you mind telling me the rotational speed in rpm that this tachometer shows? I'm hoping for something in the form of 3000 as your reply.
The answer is 5000
